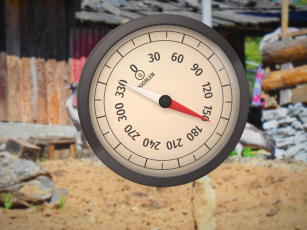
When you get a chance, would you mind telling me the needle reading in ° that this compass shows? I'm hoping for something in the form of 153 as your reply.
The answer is 157.5
